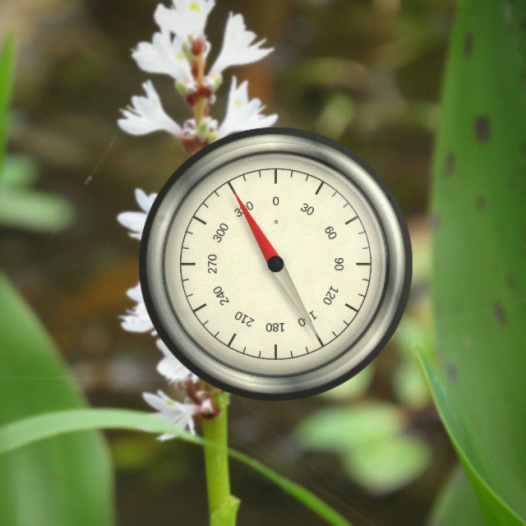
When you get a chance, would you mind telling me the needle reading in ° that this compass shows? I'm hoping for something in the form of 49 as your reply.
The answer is 330
